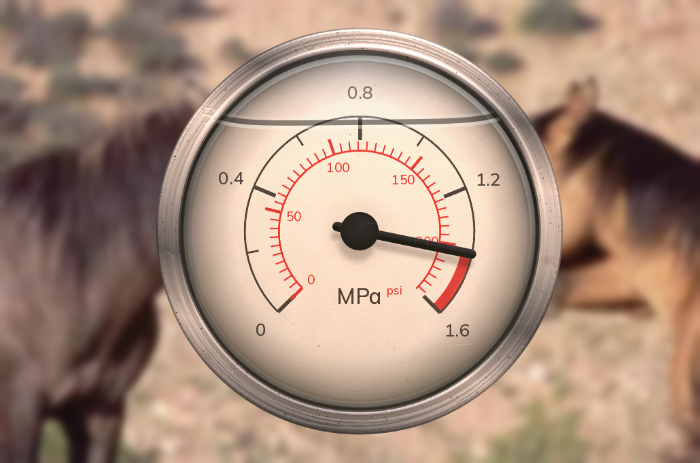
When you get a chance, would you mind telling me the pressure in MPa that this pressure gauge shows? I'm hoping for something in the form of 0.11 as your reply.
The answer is 1.4
